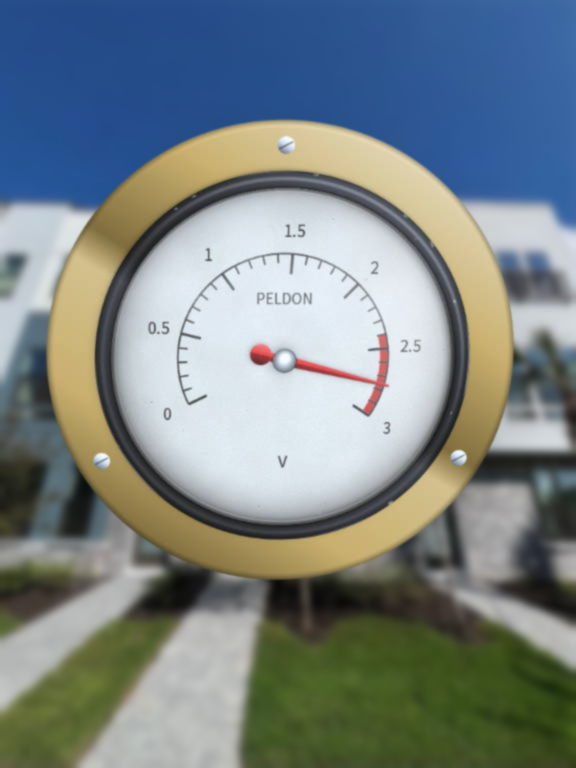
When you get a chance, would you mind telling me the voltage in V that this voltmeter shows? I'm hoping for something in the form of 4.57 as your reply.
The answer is 2.75
